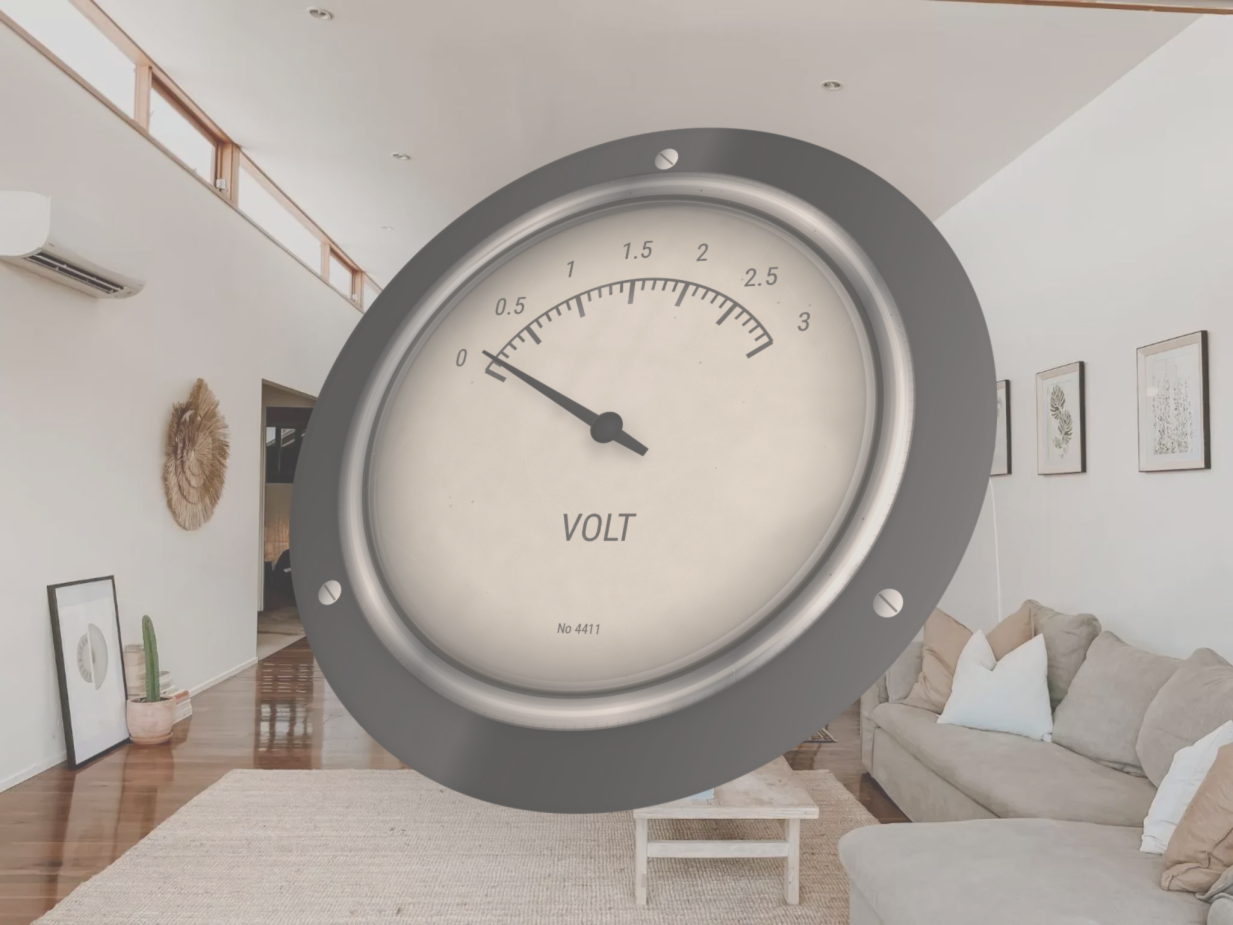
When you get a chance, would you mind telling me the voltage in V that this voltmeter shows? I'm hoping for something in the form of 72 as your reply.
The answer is 0.1
